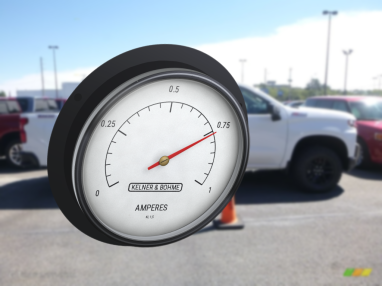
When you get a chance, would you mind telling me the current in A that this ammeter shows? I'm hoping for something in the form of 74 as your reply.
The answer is 0.75
